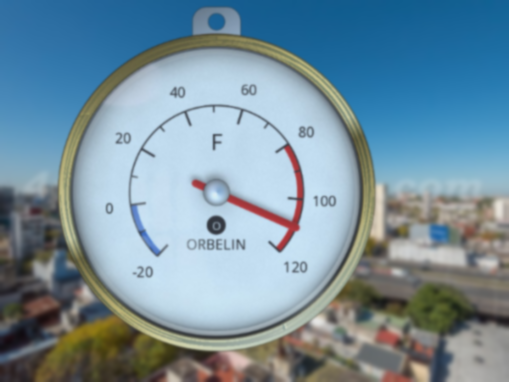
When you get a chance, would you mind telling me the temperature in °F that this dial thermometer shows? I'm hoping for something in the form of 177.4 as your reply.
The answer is 110
